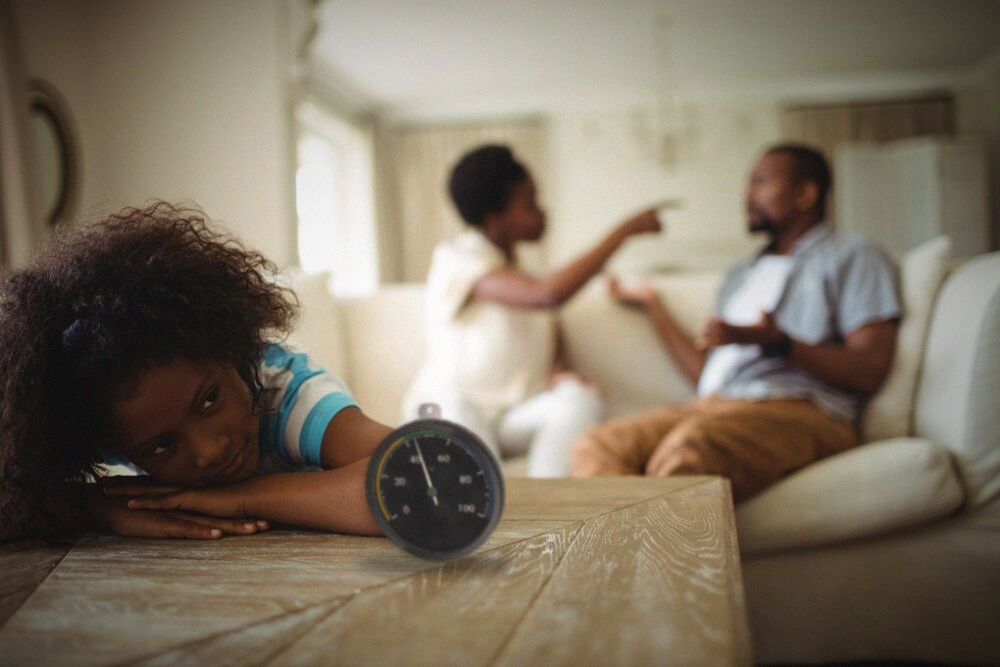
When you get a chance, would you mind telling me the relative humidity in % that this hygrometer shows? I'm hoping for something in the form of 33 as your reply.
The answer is 45
